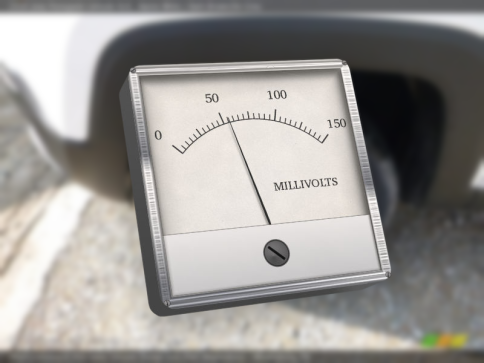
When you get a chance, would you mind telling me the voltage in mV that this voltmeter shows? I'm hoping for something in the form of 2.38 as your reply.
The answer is 55
